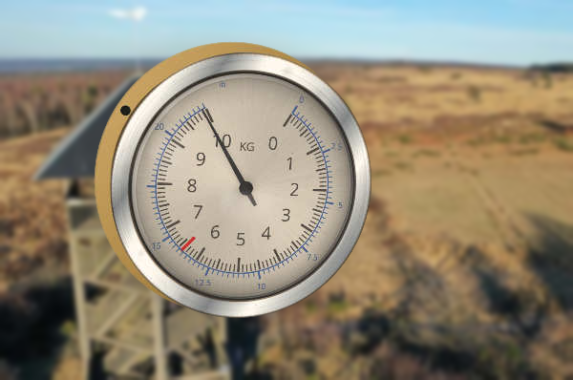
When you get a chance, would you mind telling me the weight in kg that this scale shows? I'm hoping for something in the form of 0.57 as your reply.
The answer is 9.9
